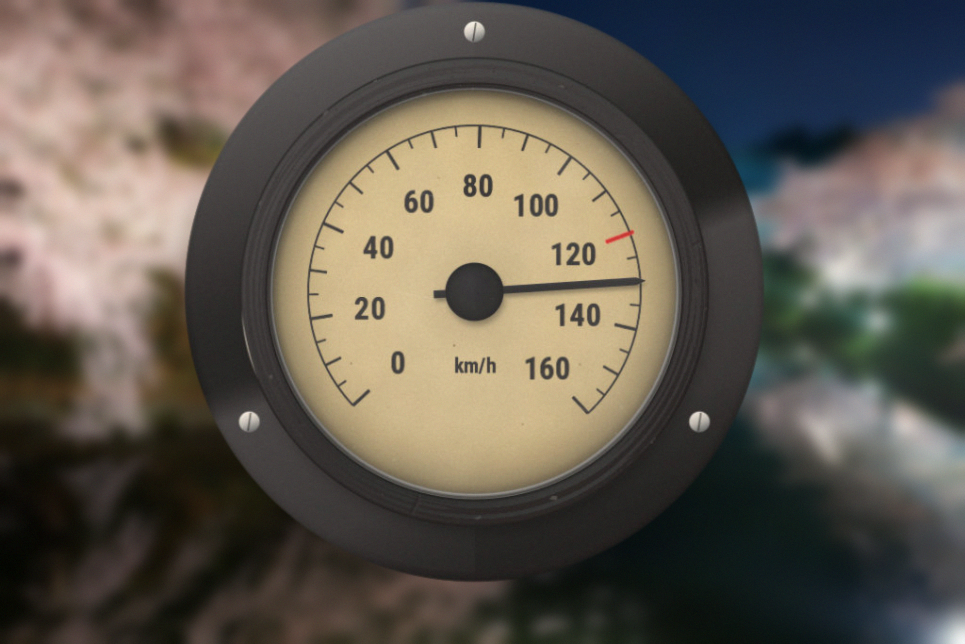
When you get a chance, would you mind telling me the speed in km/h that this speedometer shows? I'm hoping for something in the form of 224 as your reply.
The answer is 130
